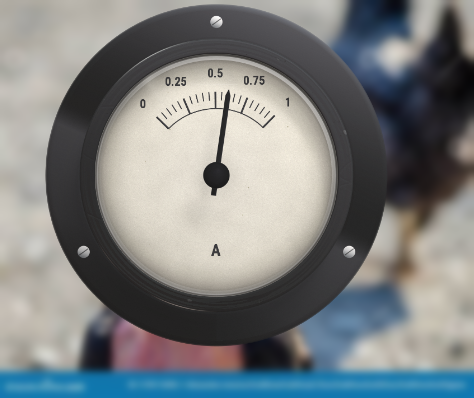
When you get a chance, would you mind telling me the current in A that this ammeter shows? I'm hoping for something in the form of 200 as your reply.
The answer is 0.6
